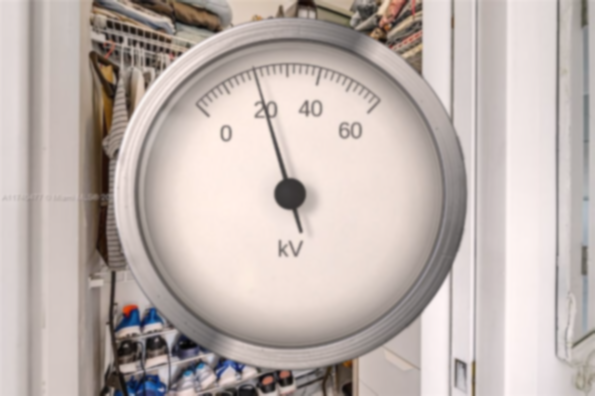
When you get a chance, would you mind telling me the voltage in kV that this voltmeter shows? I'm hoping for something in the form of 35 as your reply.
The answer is 20
